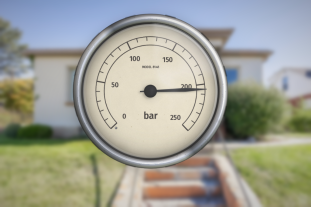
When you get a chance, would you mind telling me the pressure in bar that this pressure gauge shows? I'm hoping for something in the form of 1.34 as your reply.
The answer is 205
